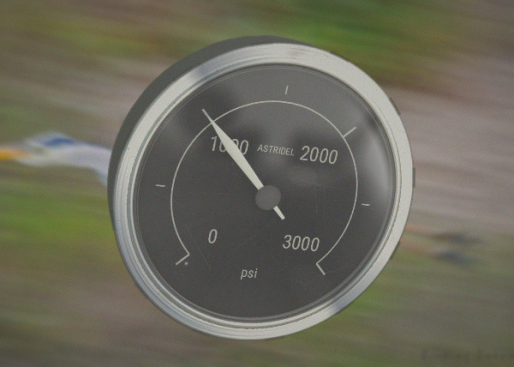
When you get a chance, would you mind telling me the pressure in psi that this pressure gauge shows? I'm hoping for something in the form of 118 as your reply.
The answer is 1000
